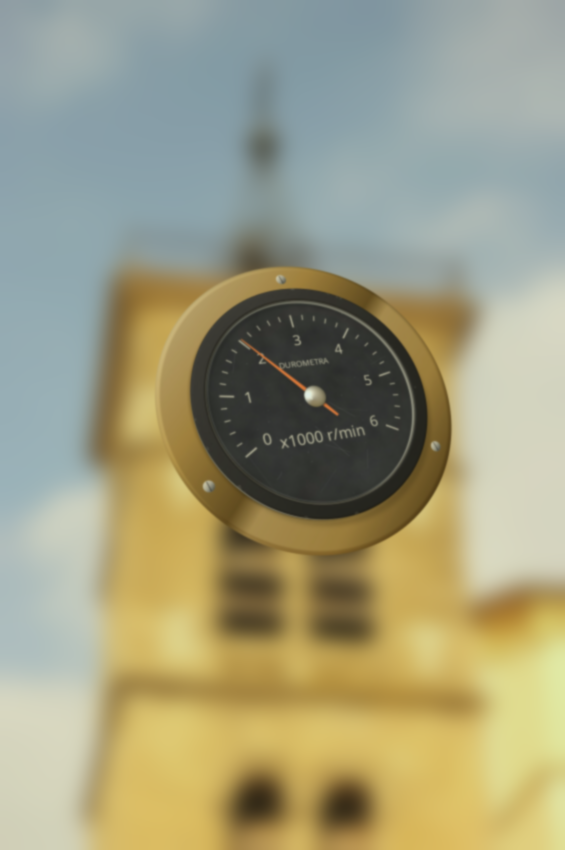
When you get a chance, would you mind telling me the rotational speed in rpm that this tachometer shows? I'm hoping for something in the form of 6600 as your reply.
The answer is 2000
